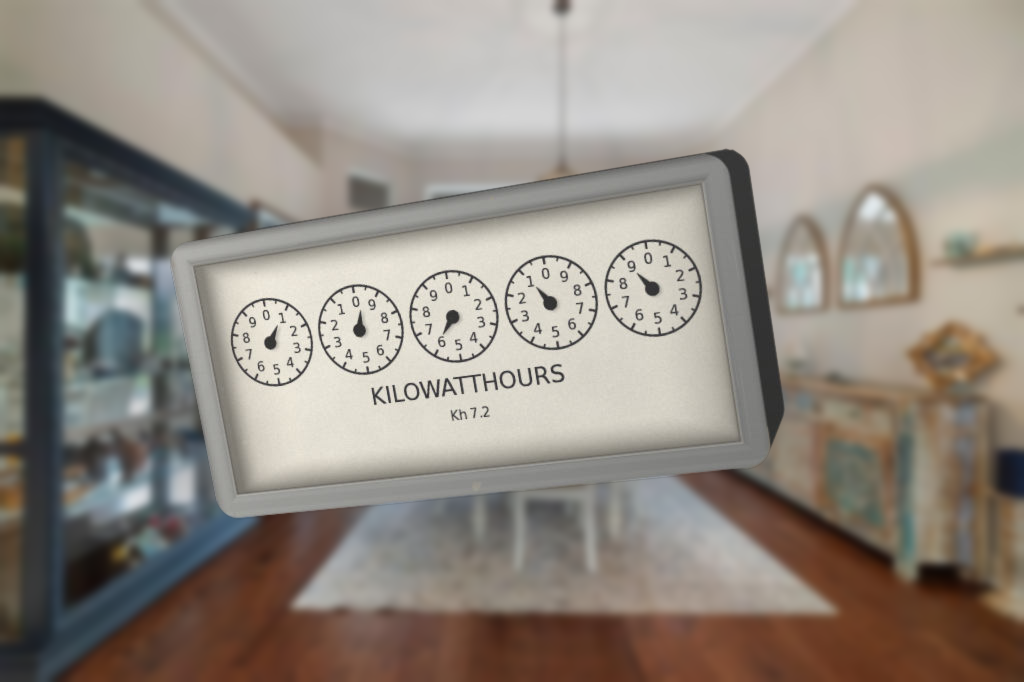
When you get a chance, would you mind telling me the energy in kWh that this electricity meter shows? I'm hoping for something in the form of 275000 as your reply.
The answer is 9609
